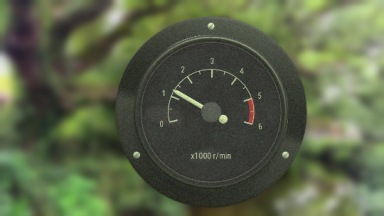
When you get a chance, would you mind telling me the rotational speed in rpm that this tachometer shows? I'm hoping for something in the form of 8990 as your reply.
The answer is 1250
